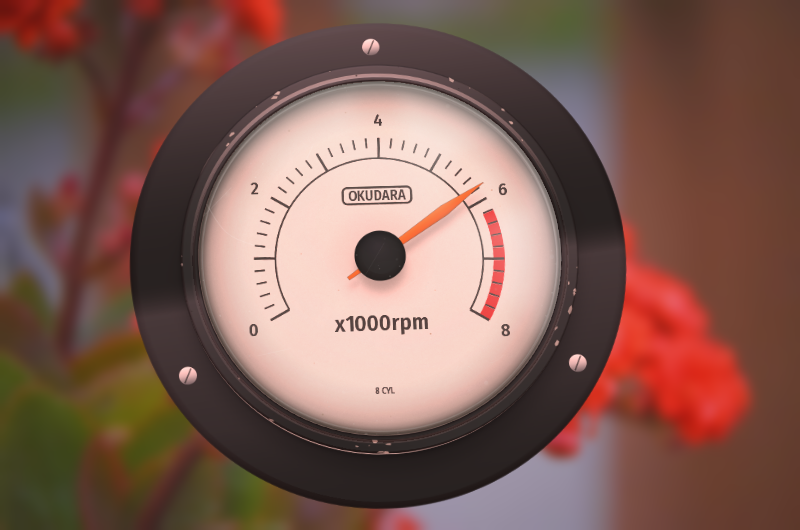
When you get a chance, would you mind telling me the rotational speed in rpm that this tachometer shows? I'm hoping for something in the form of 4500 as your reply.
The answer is 5800
